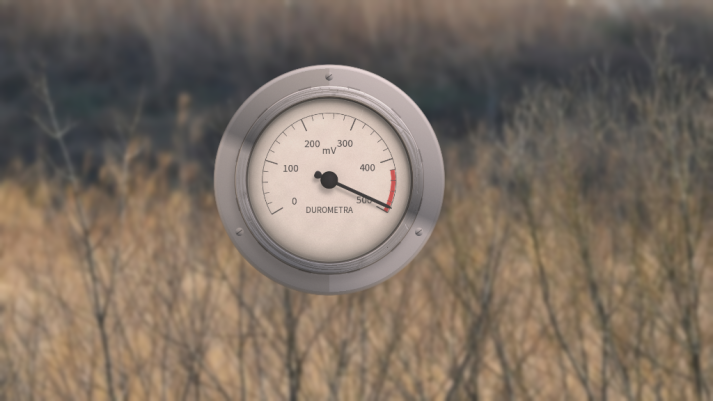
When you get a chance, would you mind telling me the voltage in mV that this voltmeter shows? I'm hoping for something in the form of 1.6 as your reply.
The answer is 490
